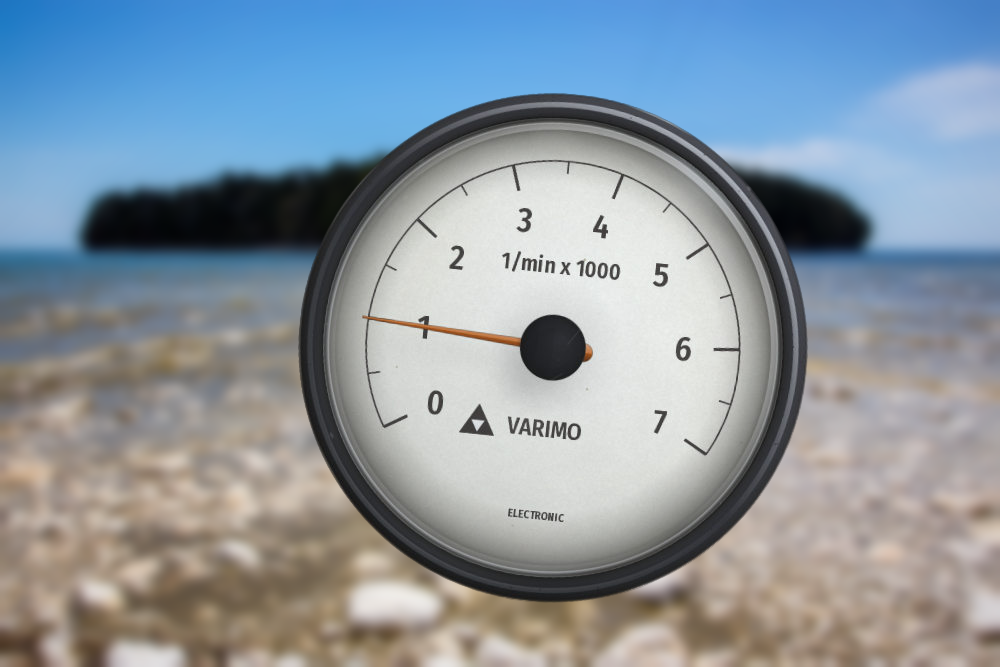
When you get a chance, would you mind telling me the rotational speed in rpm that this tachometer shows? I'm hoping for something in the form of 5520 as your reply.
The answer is 1000
